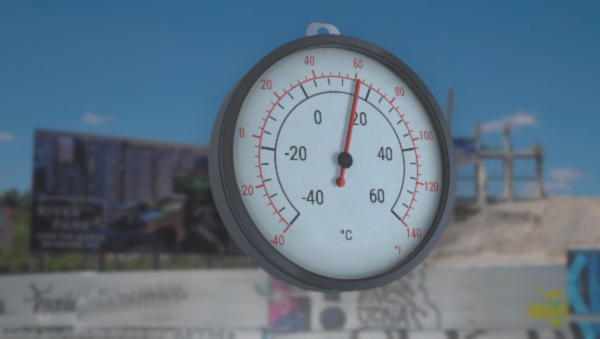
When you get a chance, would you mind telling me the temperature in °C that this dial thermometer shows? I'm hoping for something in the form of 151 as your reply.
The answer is 16
